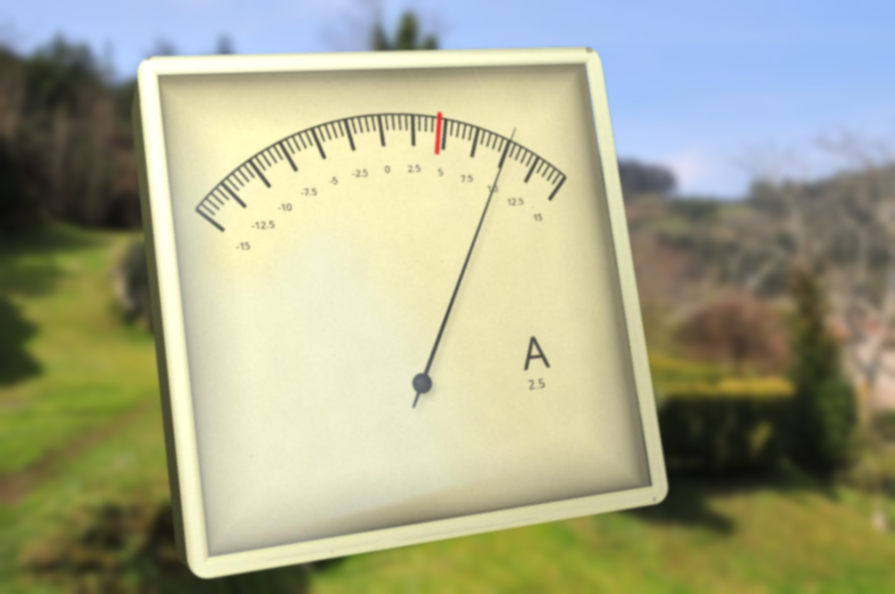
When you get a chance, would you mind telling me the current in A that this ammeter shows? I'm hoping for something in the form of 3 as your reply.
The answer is 10
